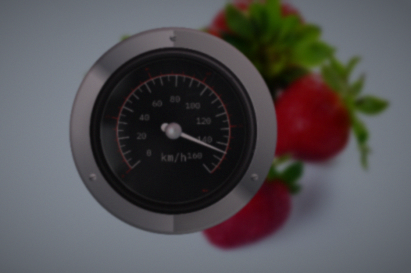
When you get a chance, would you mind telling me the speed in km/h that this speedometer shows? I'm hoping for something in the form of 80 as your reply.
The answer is 145
